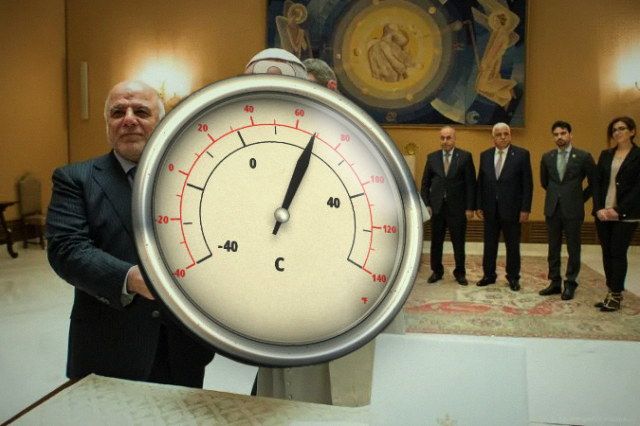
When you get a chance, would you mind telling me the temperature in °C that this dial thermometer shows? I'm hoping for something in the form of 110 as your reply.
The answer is 20
